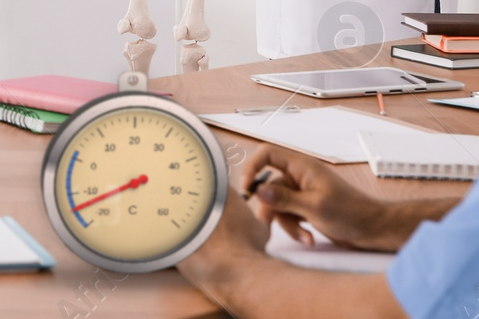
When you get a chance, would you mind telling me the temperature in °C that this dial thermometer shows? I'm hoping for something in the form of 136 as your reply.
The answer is -14
